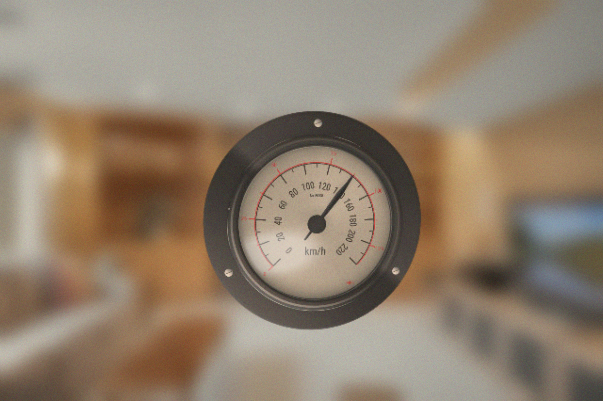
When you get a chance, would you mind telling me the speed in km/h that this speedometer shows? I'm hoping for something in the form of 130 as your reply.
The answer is 140
